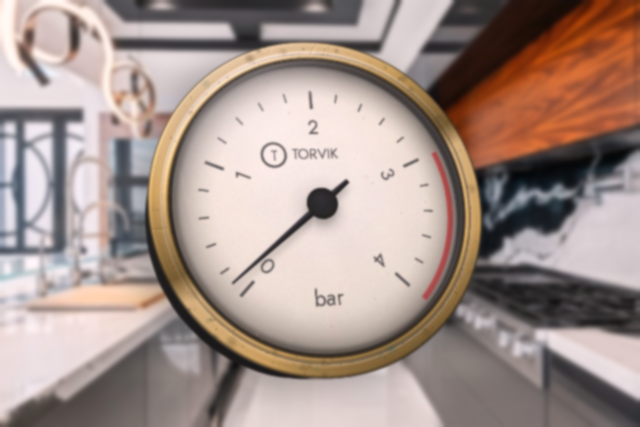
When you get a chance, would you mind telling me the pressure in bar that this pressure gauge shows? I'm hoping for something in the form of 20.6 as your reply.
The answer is 0.1
